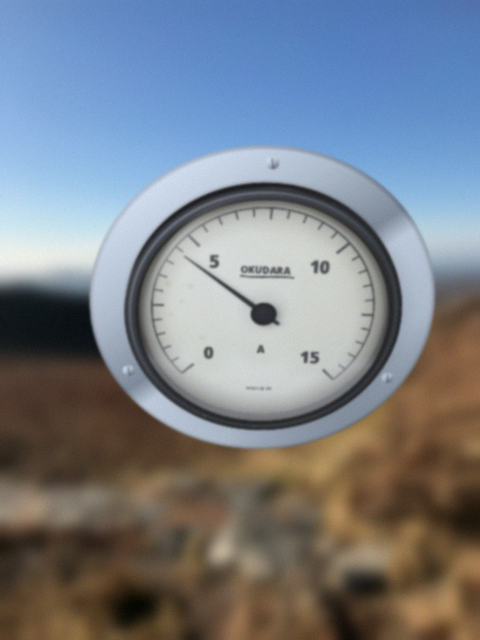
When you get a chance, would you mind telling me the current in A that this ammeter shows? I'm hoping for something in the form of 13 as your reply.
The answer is 4.5
